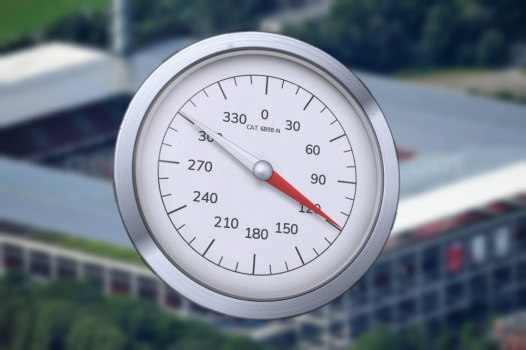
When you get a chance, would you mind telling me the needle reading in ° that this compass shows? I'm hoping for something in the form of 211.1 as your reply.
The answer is 120
